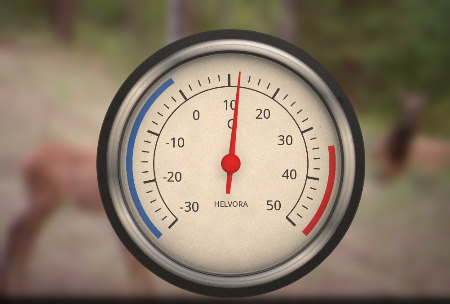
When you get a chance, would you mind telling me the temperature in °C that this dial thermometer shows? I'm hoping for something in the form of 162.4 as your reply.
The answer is 12
